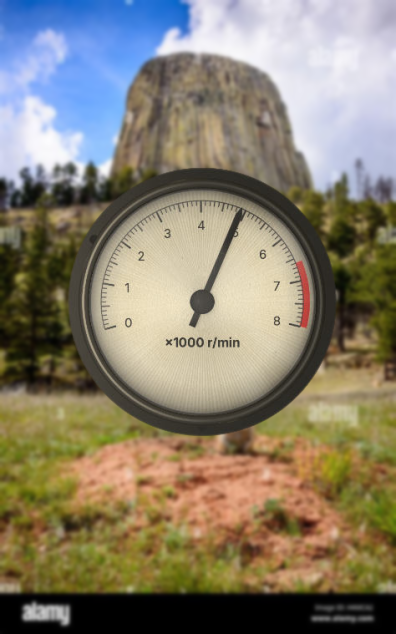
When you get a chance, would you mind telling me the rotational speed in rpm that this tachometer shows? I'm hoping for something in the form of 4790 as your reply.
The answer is 4900
